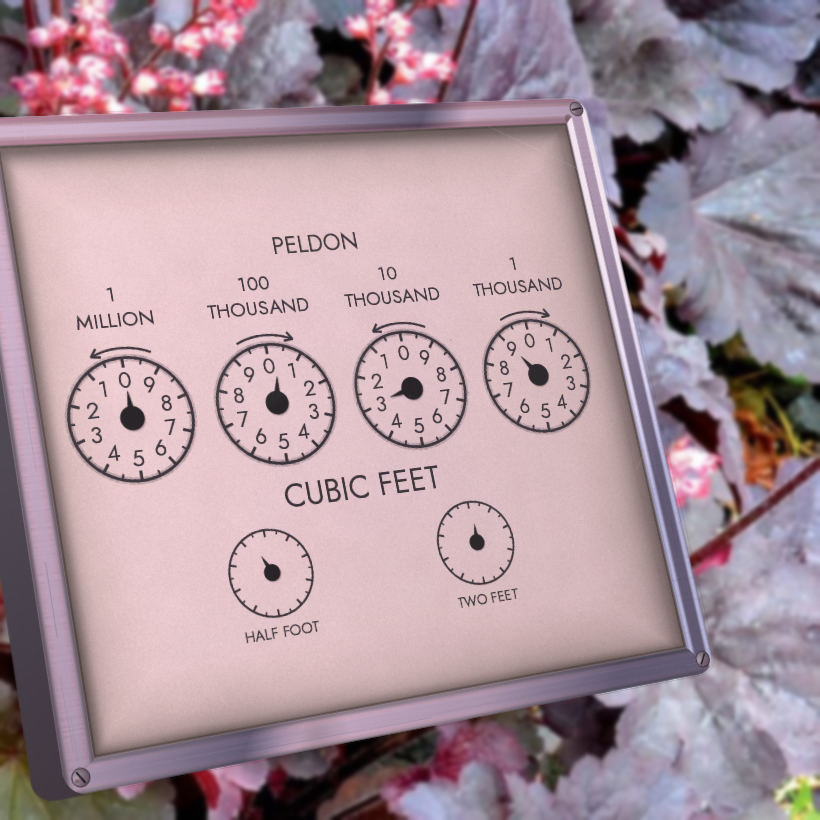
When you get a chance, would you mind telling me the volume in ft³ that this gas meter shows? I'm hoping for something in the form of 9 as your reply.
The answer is 2900
